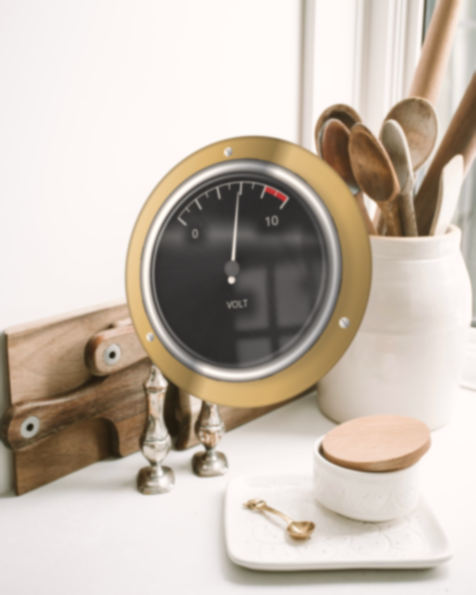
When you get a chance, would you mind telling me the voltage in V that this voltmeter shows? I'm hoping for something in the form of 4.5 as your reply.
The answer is 6
